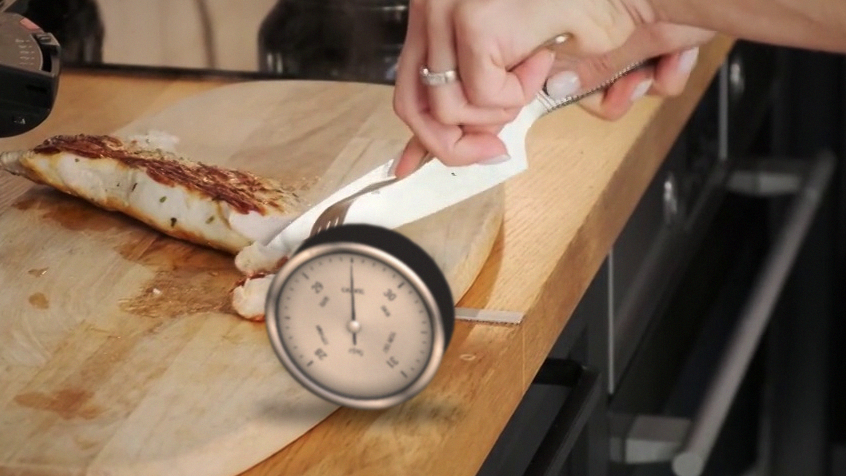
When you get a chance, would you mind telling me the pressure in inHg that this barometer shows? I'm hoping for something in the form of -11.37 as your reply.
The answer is 29.5
